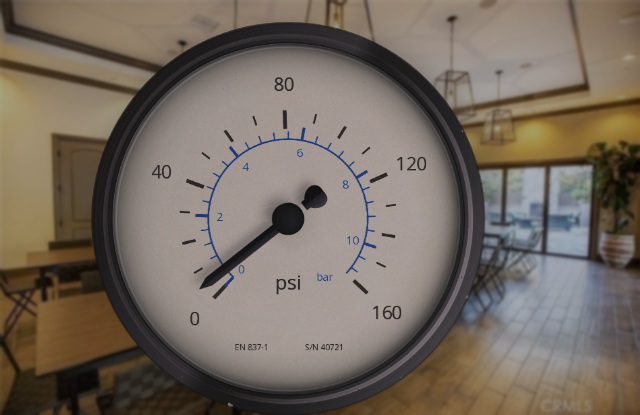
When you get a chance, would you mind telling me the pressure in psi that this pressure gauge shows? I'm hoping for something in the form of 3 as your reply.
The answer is 5
